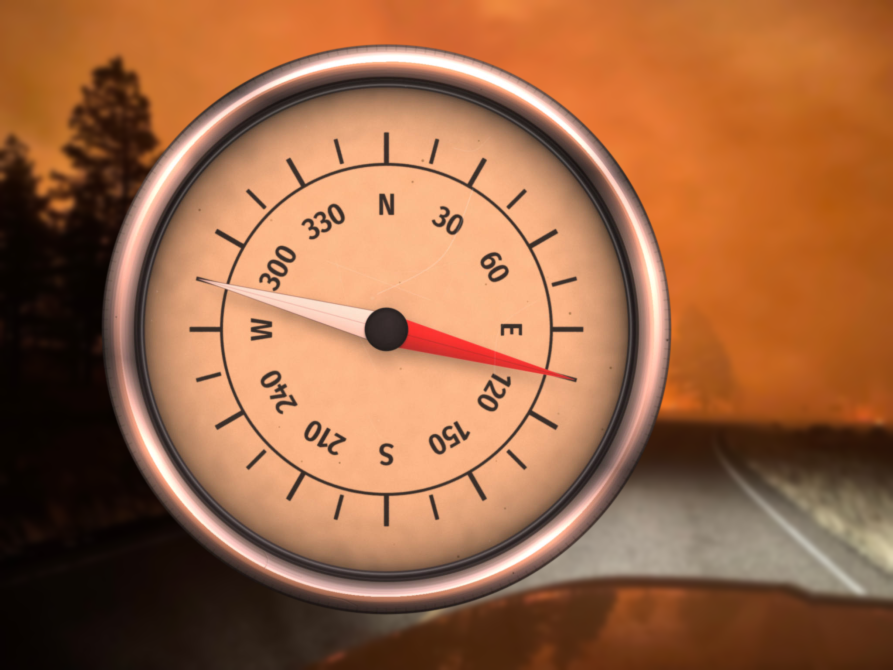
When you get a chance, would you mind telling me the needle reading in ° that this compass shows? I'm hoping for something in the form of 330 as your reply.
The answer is 105
